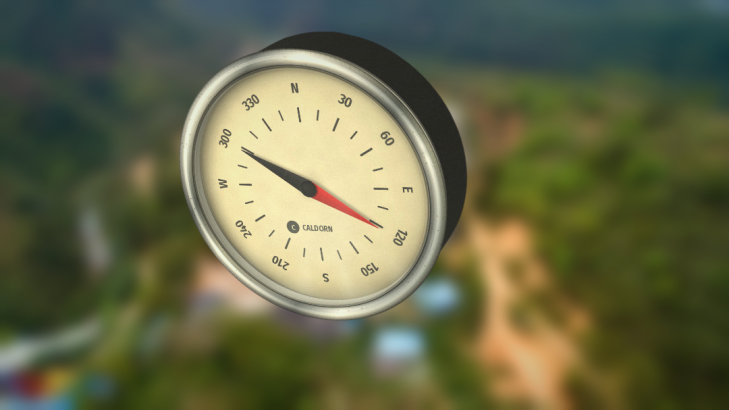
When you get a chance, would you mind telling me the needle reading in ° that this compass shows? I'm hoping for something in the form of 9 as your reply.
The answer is 120
